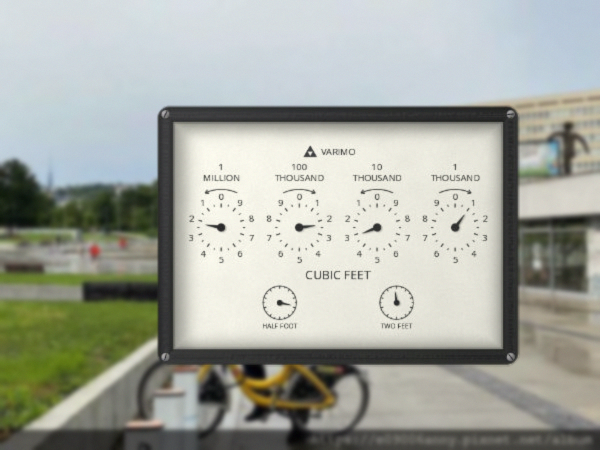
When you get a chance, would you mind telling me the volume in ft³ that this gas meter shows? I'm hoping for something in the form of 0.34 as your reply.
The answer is 223100
